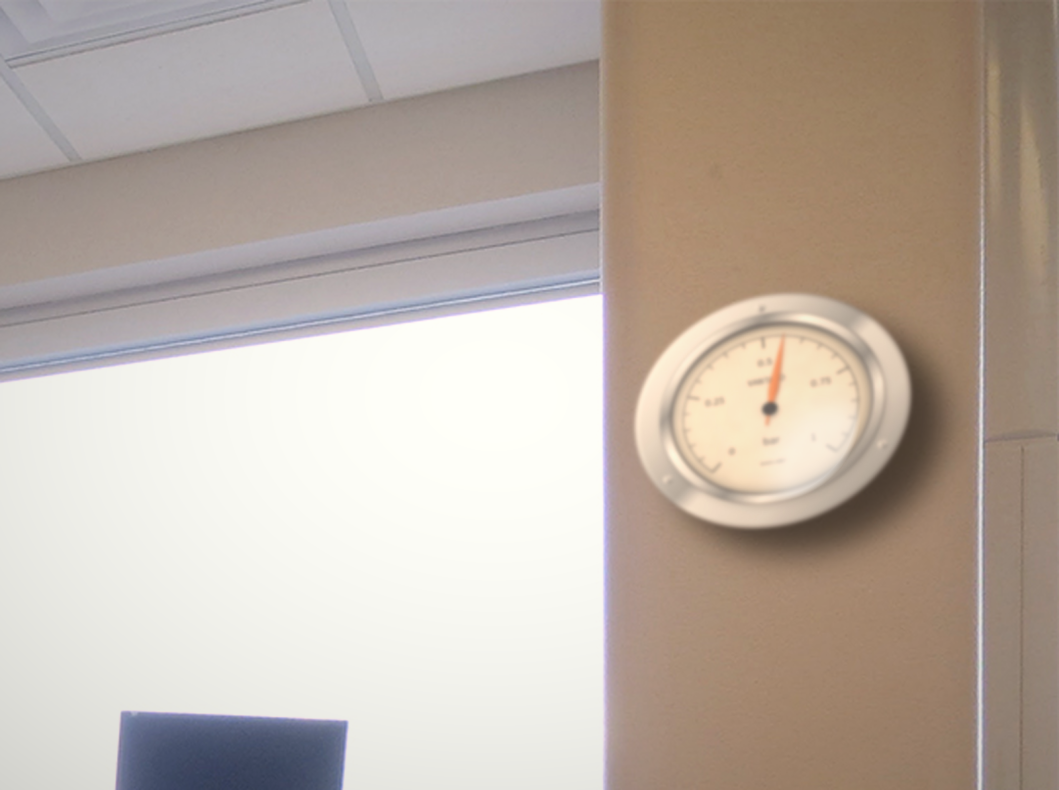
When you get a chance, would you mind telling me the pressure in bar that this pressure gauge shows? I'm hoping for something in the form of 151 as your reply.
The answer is 0.55
